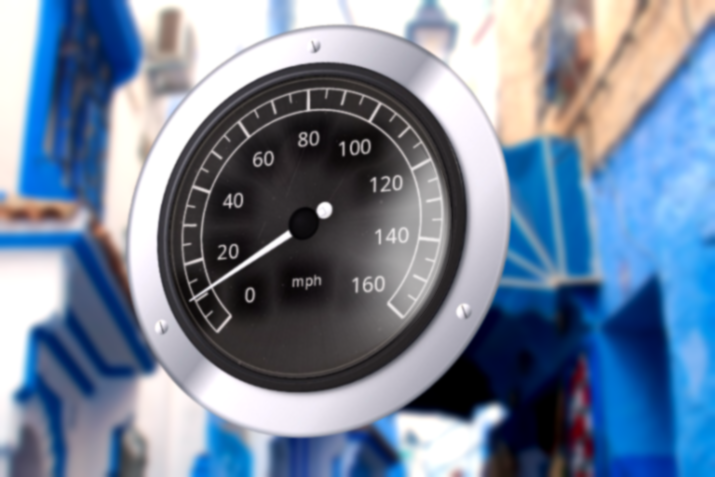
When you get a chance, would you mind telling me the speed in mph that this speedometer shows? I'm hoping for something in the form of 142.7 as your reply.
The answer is 10
